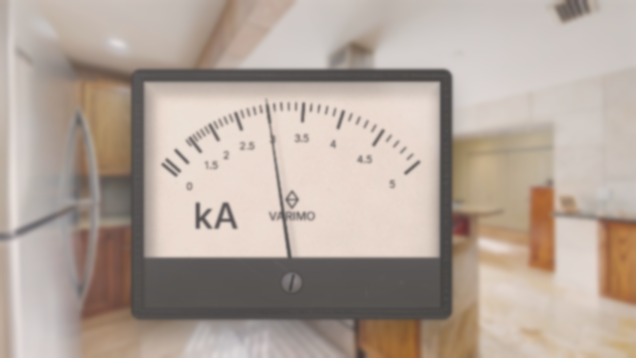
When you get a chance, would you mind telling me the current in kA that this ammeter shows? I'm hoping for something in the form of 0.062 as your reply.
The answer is 3
